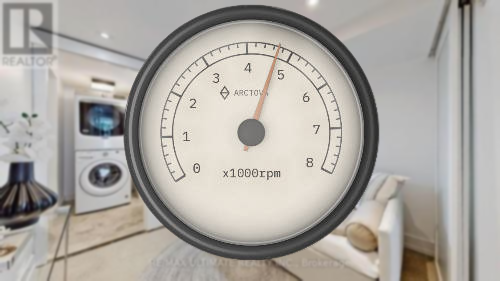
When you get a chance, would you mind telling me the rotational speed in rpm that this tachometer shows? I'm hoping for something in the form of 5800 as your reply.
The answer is 4700
